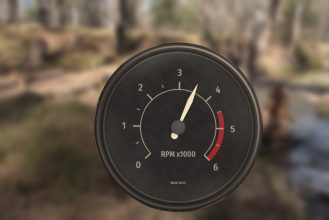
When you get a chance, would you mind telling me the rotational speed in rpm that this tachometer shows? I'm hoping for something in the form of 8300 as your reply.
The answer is 3500
